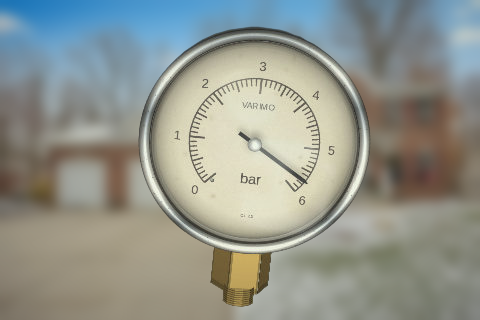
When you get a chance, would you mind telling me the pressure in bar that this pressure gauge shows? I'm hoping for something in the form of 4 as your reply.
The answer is 5.7
